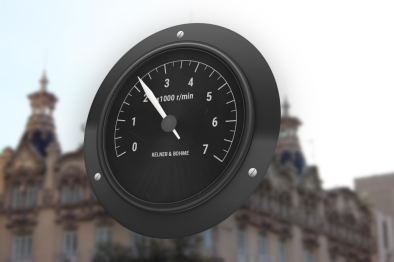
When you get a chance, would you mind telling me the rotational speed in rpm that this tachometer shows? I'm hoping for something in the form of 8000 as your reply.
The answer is 2250
